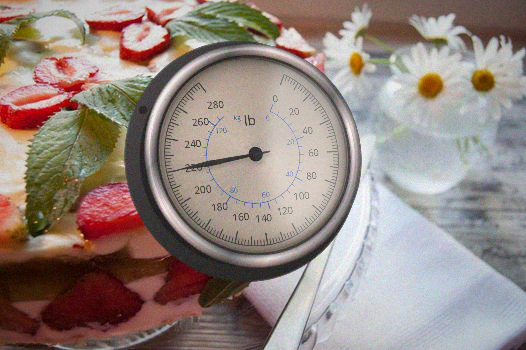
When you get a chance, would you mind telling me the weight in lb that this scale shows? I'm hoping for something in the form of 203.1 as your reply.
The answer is 220
